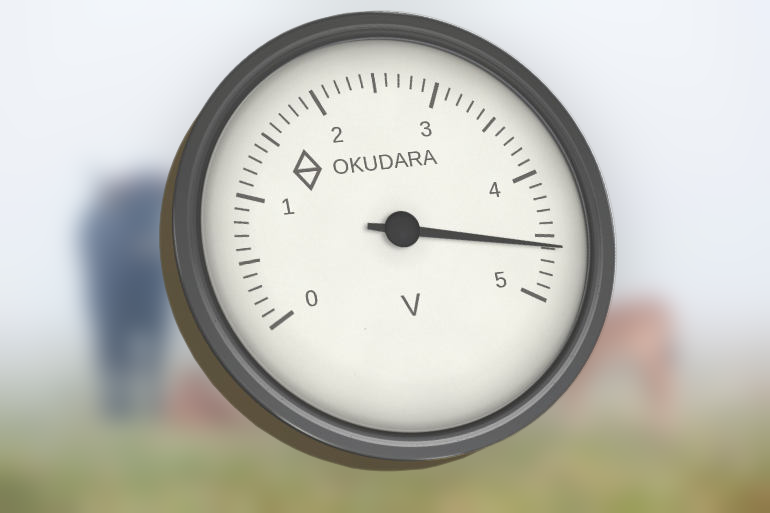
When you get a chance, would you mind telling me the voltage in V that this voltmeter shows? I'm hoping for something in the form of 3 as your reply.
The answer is 4.6
